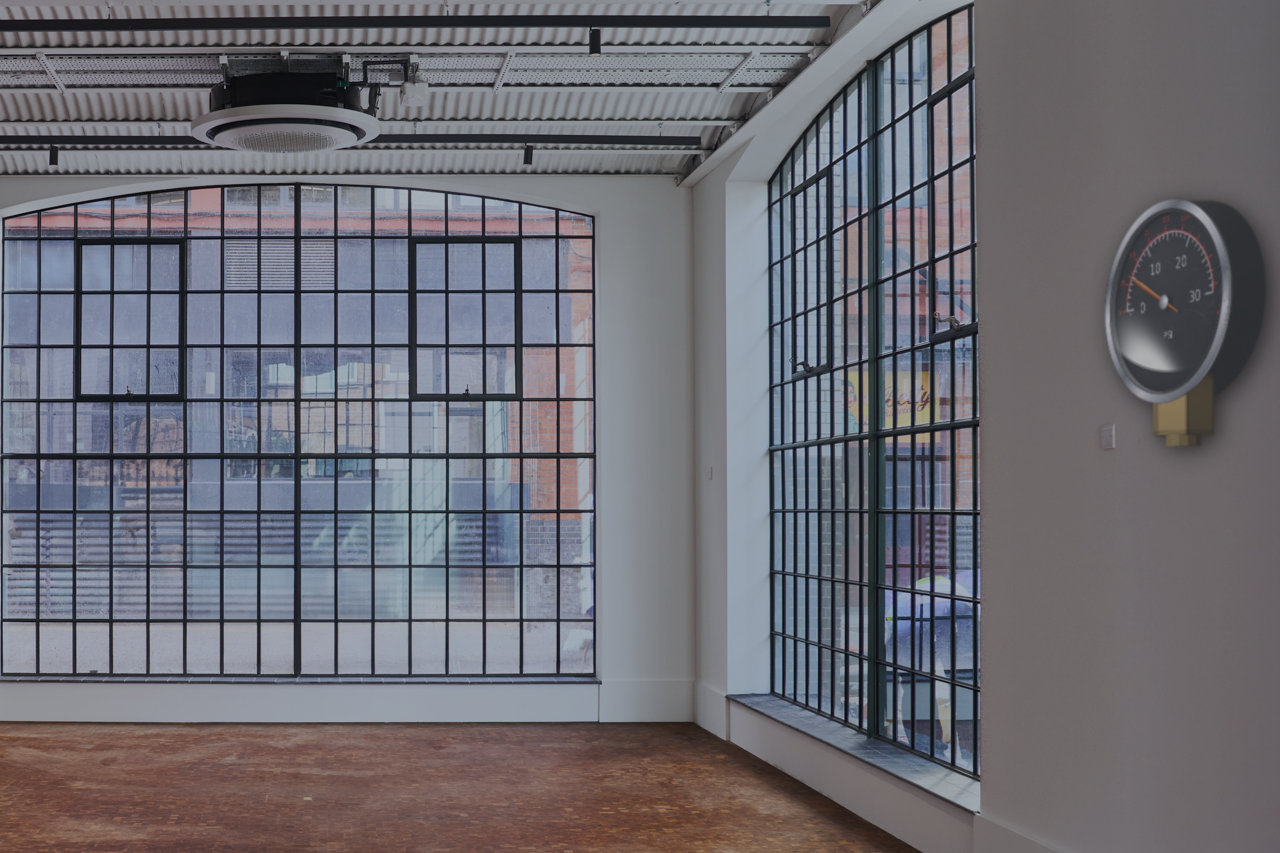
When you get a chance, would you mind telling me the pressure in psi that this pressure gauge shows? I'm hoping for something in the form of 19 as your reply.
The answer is 5
